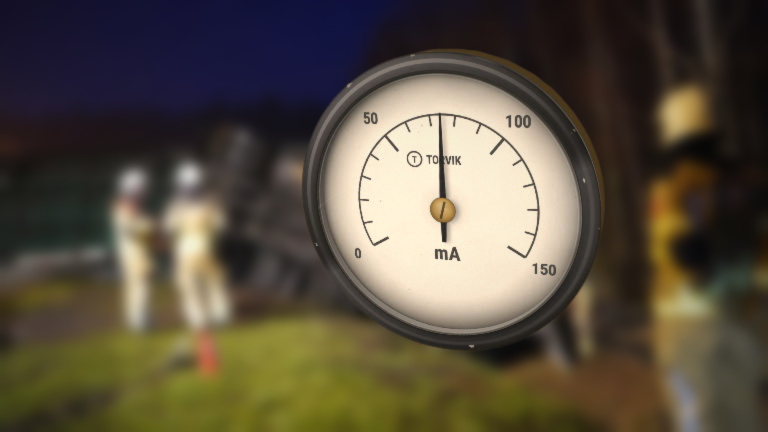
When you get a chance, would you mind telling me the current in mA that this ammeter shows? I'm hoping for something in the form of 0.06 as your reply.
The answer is 75
